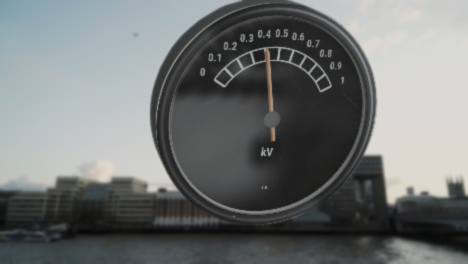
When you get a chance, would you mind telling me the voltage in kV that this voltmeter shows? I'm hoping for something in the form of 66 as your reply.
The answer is 0.4
